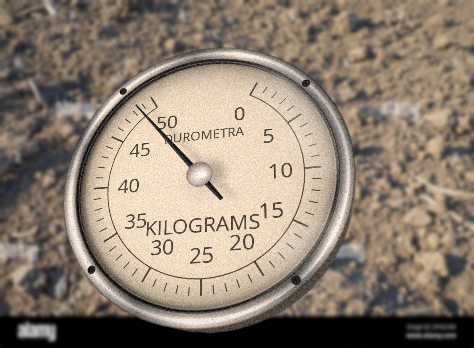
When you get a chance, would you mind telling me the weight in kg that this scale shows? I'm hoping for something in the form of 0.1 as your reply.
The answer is 48.5
